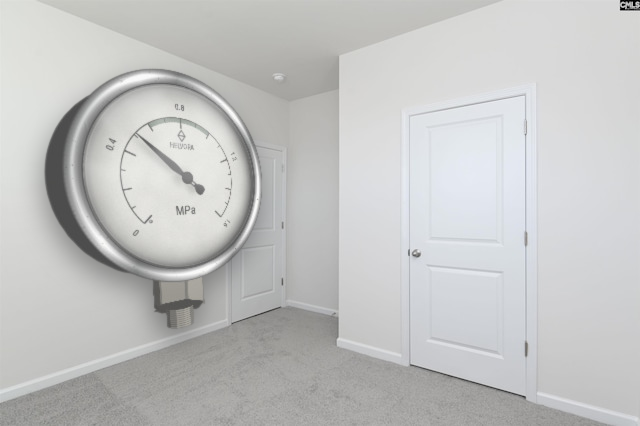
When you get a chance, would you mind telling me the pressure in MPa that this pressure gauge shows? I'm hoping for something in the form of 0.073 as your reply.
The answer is 0.5
